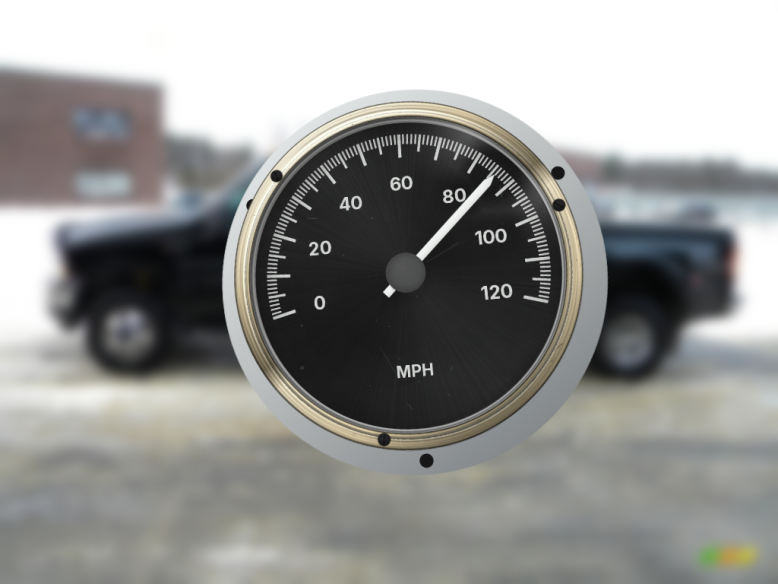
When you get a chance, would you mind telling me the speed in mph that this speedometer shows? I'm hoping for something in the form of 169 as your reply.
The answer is 86
